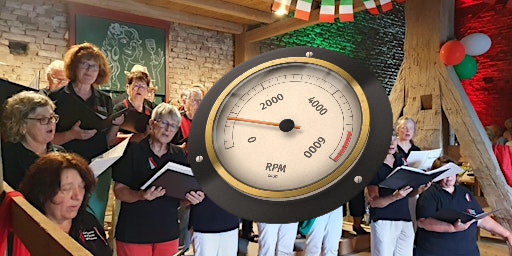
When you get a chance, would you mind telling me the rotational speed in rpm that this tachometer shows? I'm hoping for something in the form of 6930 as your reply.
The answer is 800
